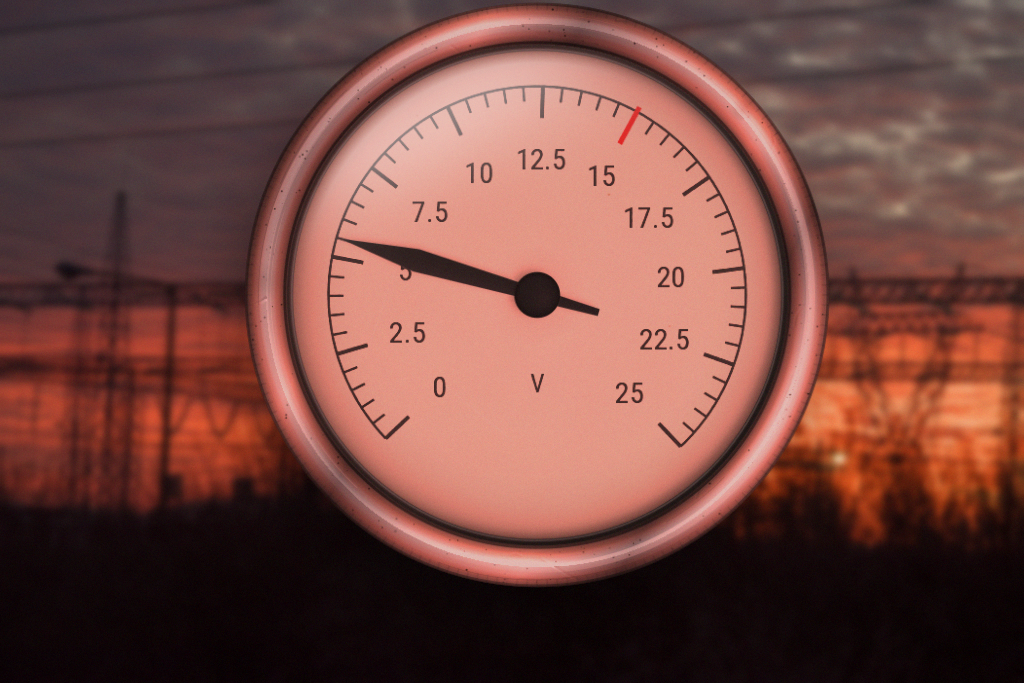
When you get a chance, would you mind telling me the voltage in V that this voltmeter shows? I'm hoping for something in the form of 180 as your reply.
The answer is 5.5
